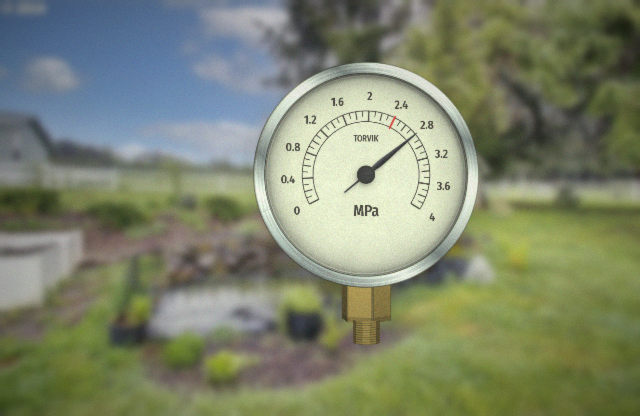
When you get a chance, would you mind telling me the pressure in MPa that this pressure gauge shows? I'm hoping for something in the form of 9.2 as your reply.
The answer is 2.8
